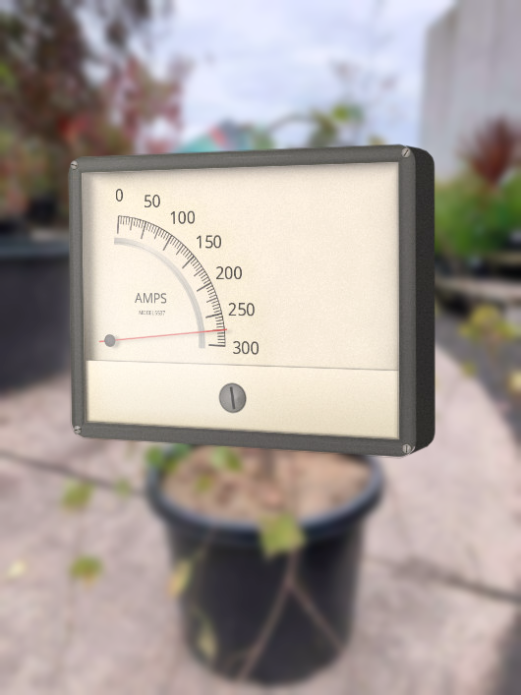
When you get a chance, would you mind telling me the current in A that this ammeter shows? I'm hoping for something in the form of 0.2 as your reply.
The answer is 275
